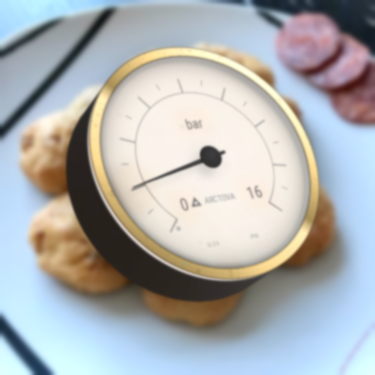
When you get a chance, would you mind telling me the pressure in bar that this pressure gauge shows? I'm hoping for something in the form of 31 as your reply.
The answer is 2
